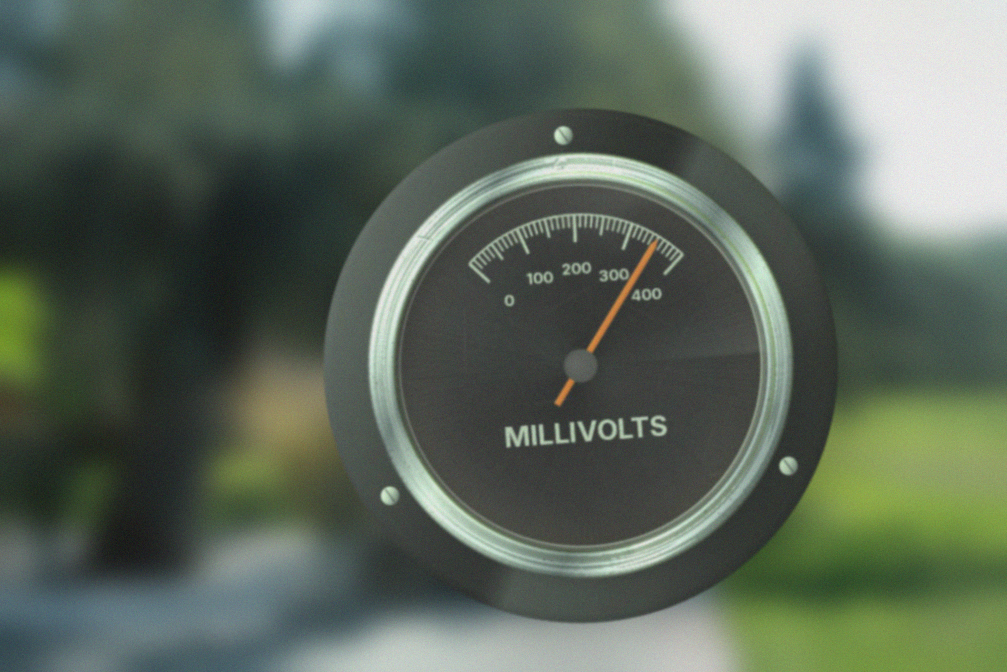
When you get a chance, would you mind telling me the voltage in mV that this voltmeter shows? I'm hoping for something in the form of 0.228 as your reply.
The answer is 350
